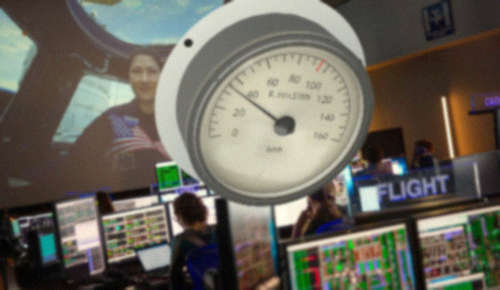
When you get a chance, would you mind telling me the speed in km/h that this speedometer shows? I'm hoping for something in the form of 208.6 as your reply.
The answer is 35
